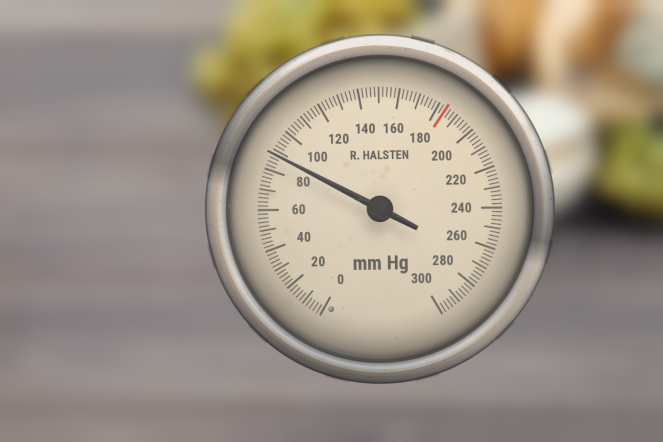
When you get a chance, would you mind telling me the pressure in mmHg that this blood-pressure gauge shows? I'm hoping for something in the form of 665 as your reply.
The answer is 88
